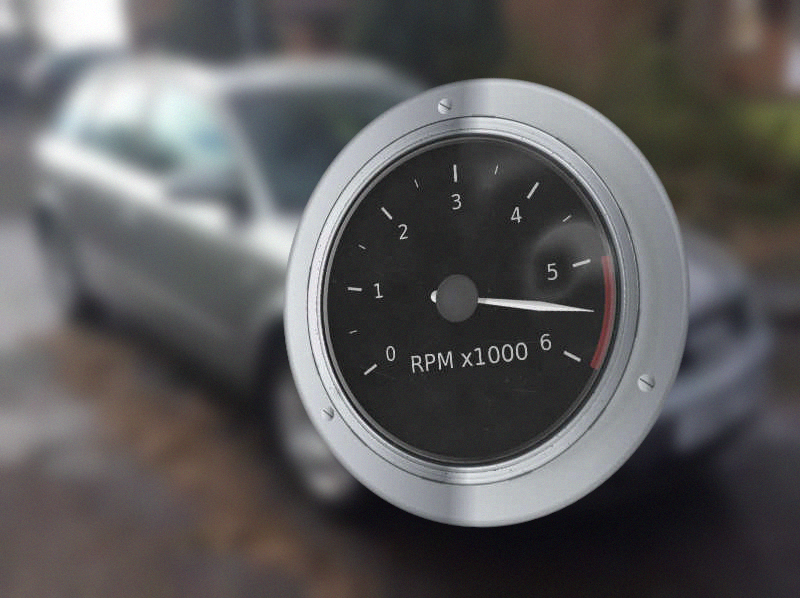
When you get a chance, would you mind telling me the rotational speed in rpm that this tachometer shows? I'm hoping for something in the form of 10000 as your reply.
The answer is 5500
